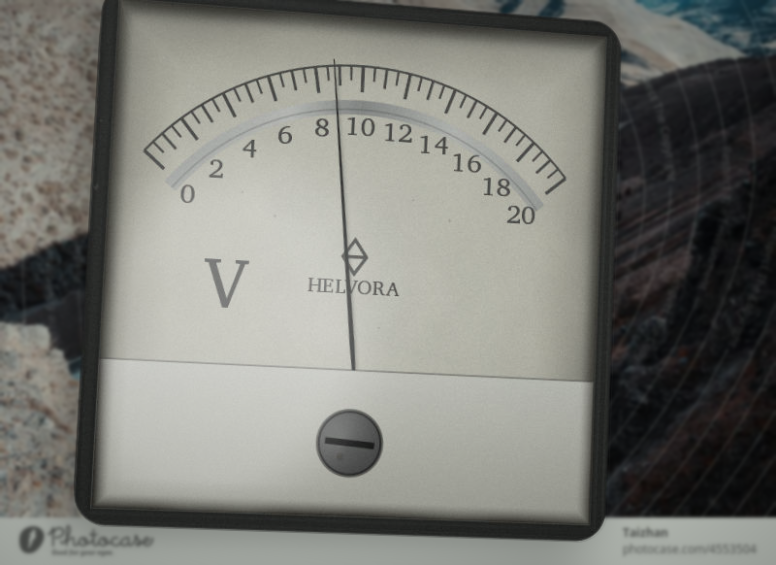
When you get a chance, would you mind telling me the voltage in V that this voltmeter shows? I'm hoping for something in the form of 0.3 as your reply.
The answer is 8.75
